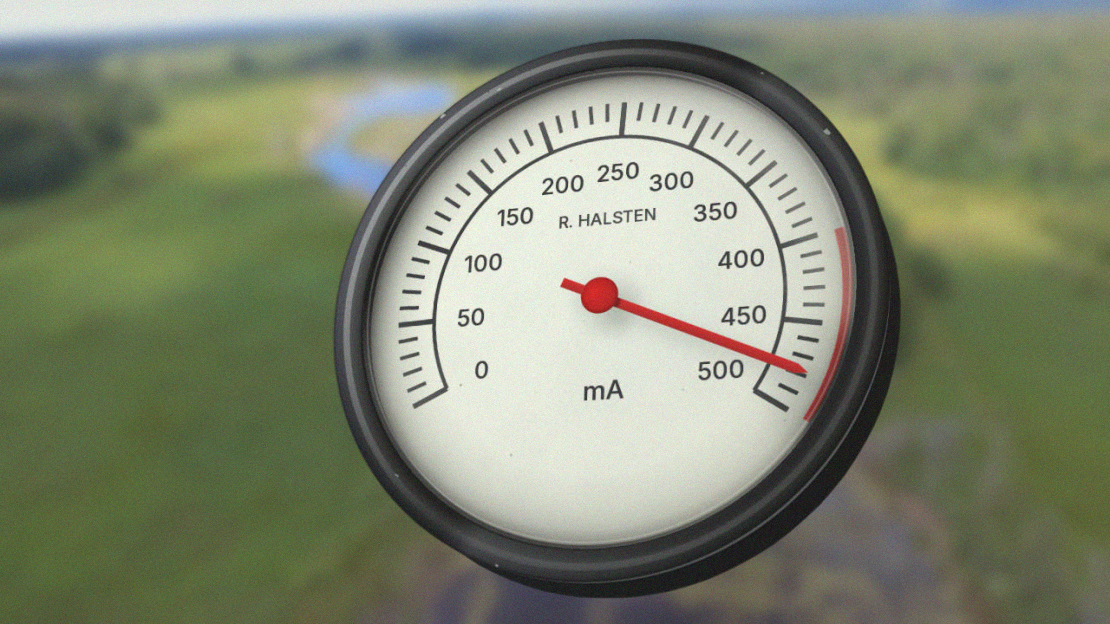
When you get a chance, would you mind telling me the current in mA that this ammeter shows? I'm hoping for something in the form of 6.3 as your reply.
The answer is 480
